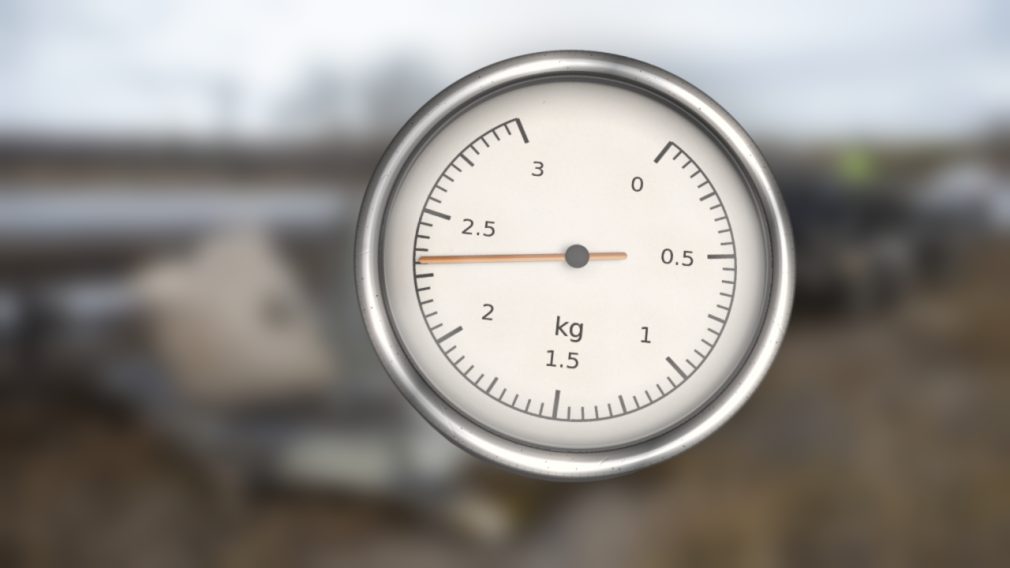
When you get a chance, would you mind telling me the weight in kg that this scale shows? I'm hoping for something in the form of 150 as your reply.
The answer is 2.3
